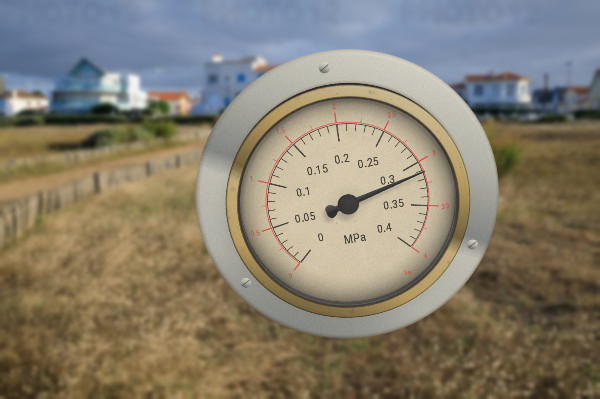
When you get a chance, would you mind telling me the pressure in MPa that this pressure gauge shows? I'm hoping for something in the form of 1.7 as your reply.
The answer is 0.31
